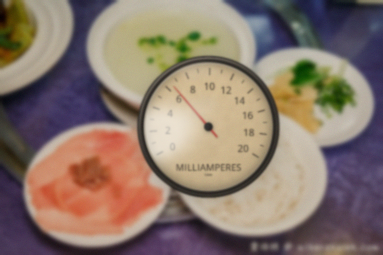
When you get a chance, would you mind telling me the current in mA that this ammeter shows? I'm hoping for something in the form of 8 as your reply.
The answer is 6.5
